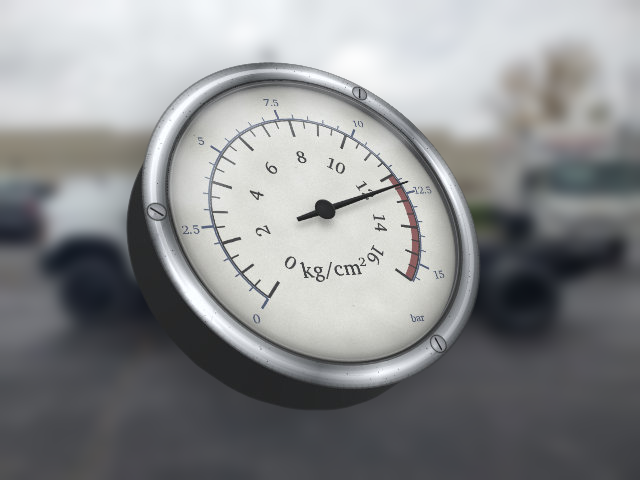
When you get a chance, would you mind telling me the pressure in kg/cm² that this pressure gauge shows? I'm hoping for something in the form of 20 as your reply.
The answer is 12.5
